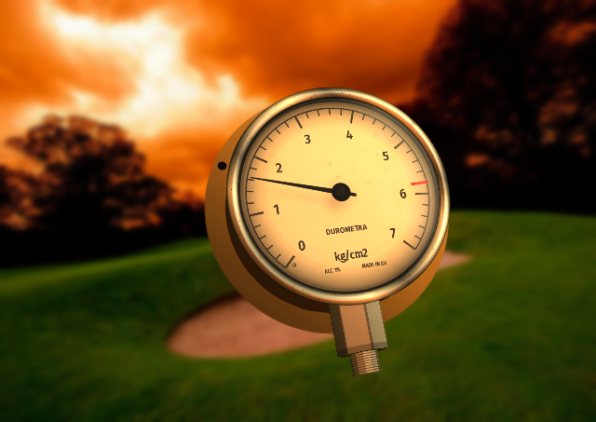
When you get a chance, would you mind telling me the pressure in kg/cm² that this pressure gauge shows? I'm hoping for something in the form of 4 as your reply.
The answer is 1.6
